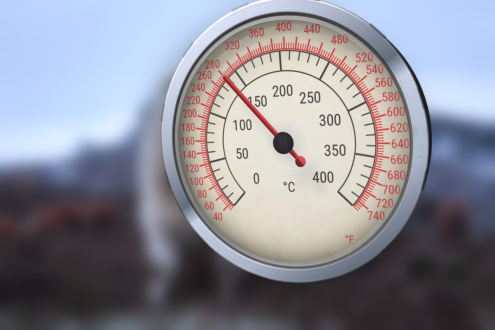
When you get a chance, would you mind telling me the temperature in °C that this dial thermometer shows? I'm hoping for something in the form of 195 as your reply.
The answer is 140
